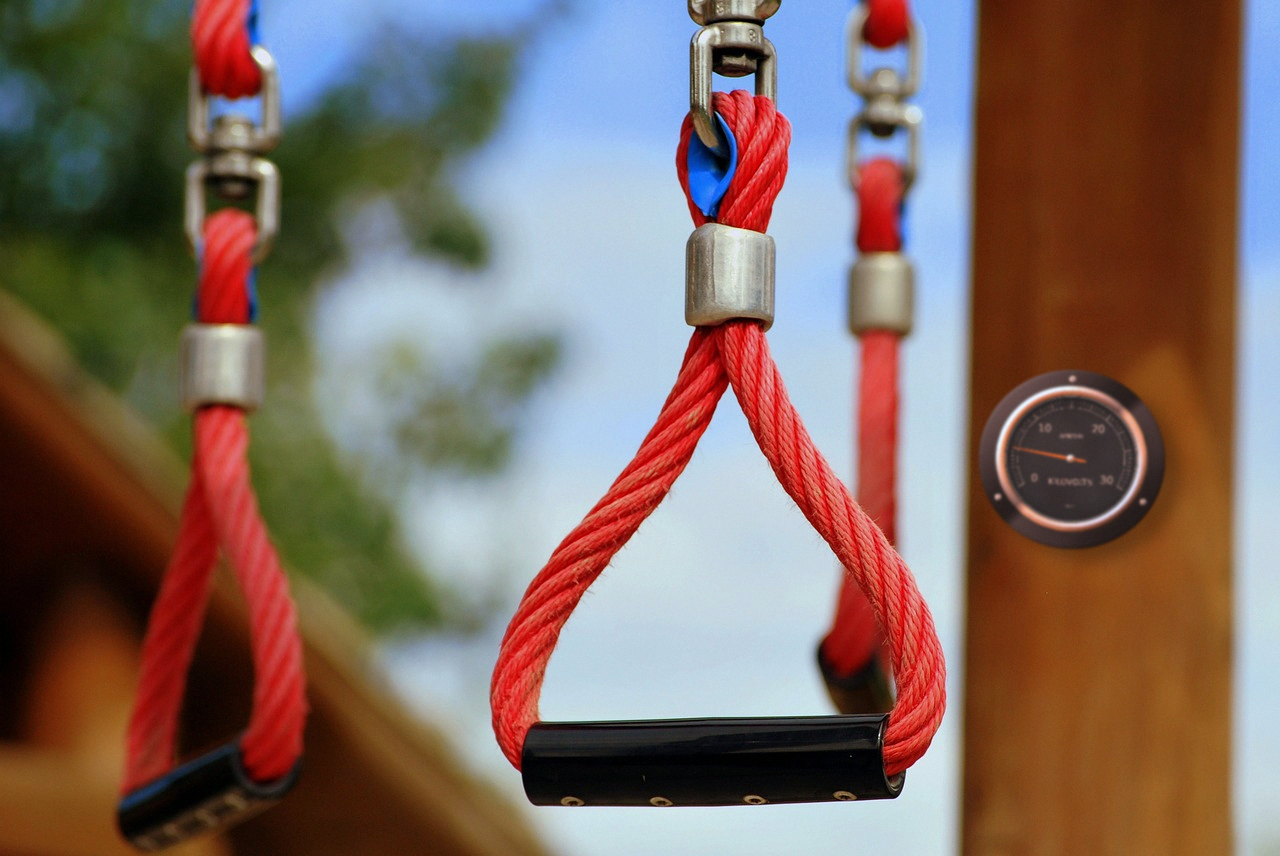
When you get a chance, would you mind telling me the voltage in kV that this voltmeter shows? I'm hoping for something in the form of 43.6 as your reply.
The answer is 5
